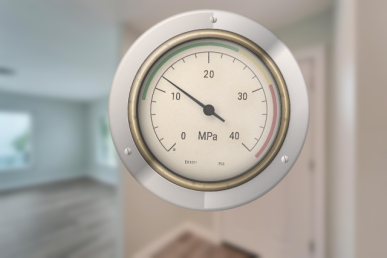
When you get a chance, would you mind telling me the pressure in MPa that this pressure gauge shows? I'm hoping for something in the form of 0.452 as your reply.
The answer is 12
